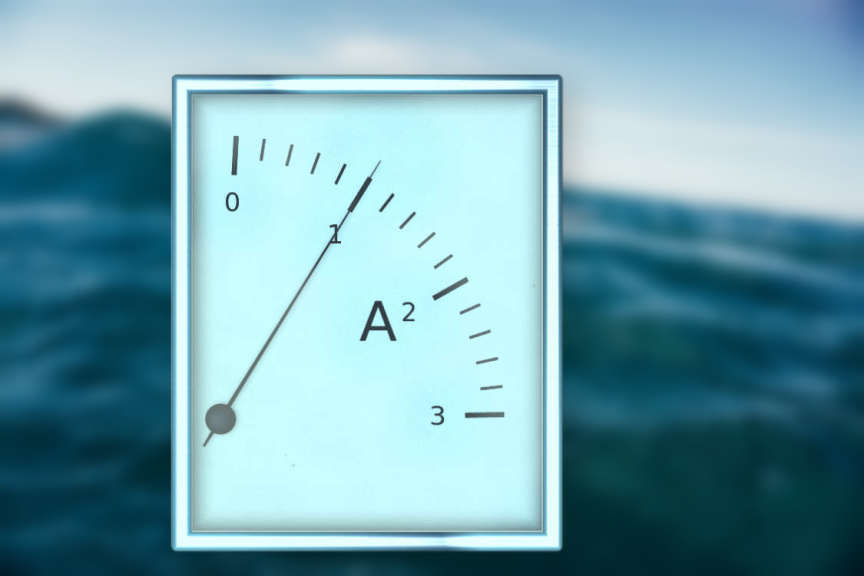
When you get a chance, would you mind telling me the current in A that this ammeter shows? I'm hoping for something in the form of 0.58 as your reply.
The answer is 1
